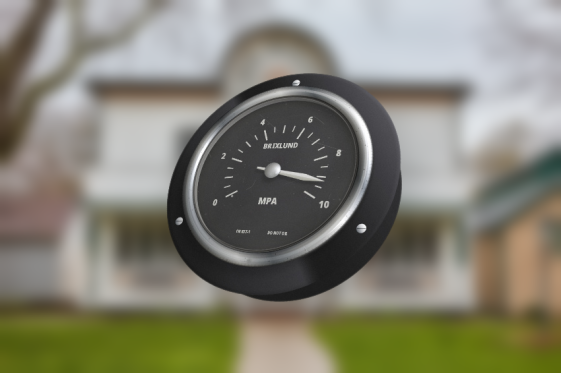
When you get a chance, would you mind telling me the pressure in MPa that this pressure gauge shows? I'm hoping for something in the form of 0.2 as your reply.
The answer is 9.25
